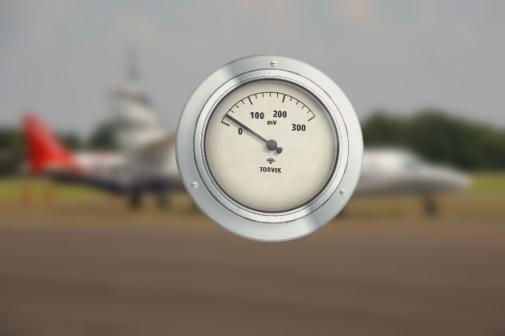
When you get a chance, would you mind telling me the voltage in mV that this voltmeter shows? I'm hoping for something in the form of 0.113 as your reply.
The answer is 20
